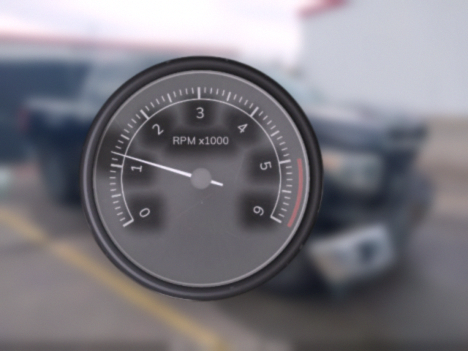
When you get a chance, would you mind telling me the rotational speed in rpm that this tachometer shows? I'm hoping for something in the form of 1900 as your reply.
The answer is 1200
